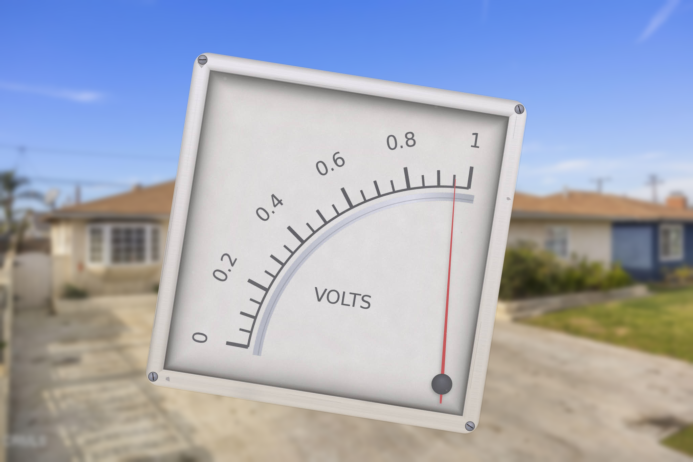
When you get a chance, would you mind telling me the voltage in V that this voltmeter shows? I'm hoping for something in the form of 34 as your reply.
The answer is 0.95
